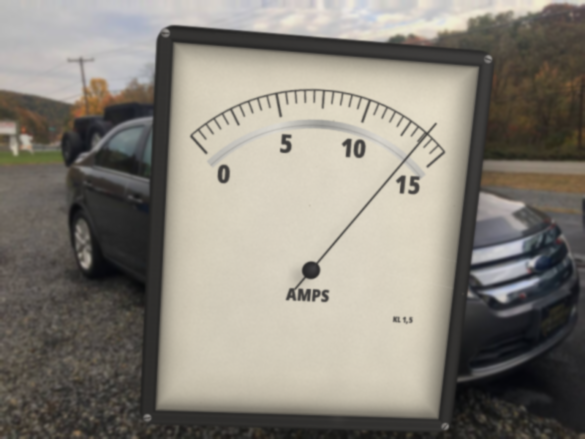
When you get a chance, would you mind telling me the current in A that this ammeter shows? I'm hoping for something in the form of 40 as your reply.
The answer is 13.5
